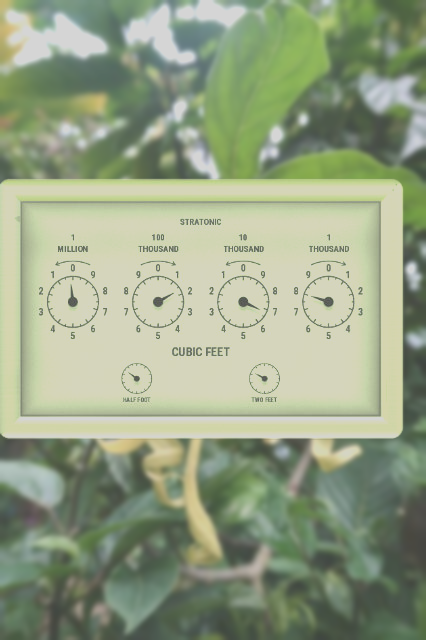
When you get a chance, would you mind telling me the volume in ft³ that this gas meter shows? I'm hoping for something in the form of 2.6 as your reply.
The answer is 16800
